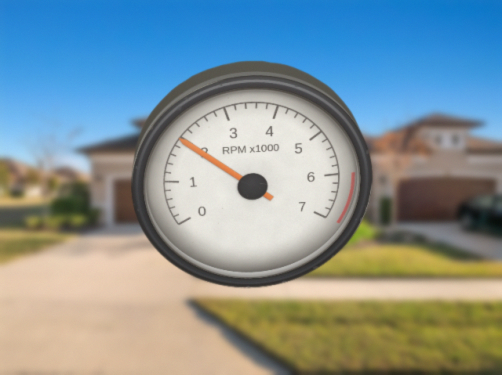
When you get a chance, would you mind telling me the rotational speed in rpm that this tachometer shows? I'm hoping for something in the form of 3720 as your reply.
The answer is 2000
